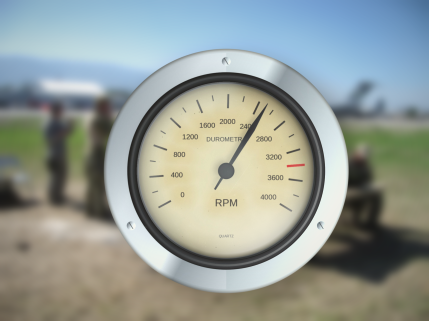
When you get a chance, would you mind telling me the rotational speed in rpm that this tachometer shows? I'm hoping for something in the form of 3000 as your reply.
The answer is 2500
